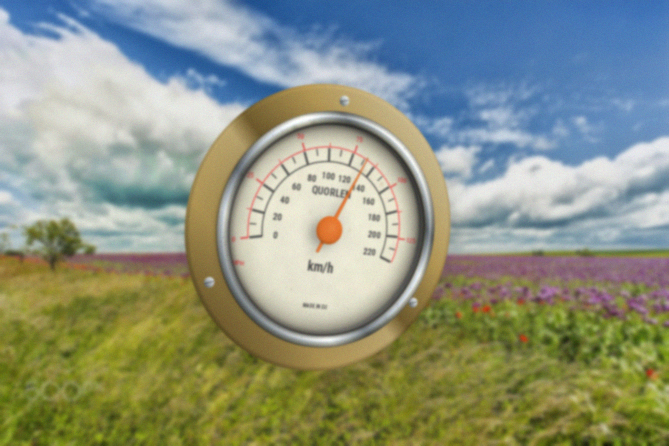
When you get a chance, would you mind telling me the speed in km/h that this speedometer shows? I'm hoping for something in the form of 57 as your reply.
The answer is 130
